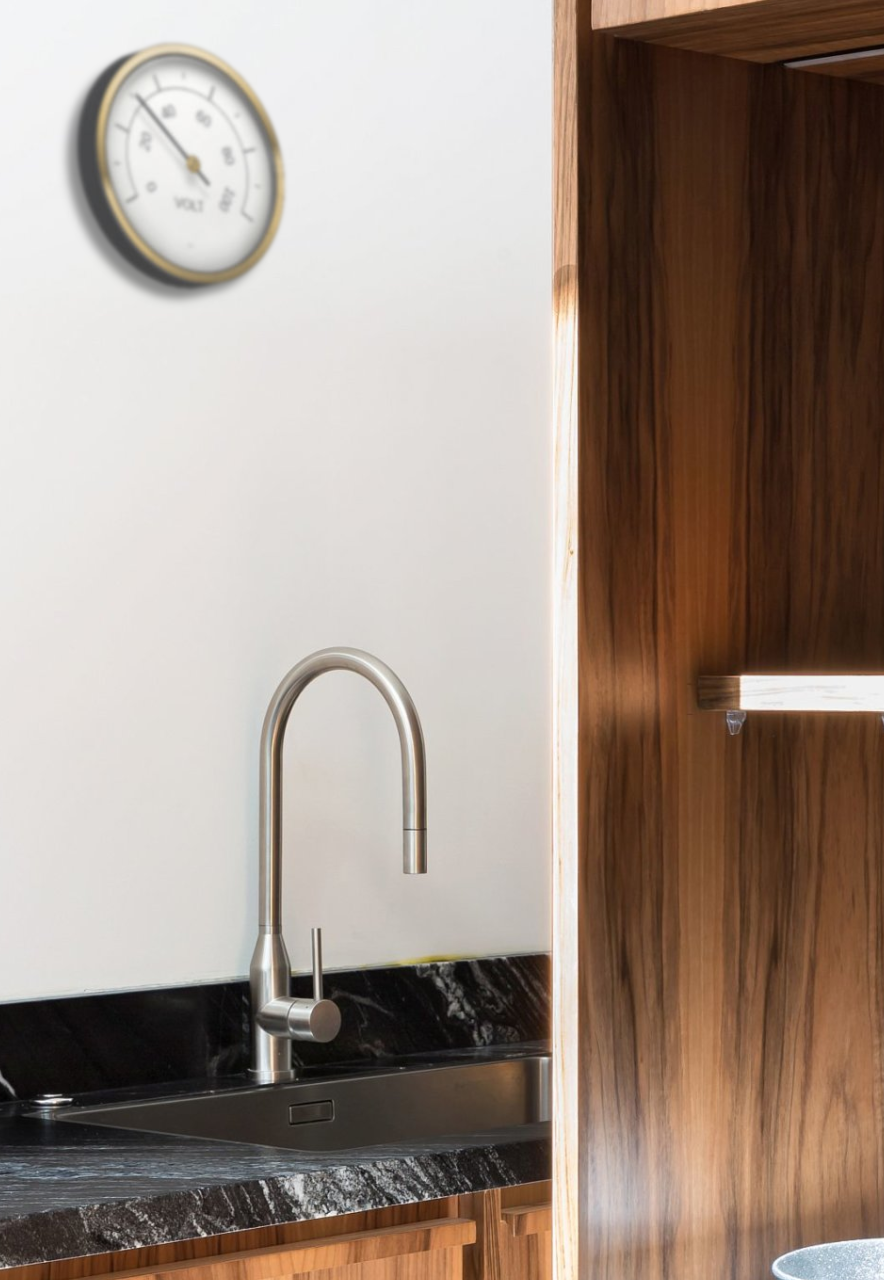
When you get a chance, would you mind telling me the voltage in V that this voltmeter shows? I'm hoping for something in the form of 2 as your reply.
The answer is 30
